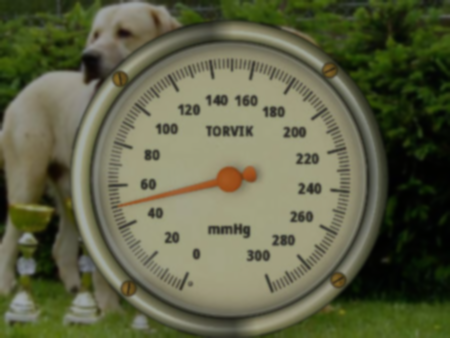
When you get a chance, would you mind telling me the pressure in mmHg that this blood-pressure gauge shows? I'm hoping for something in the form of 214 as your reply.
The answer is 50
